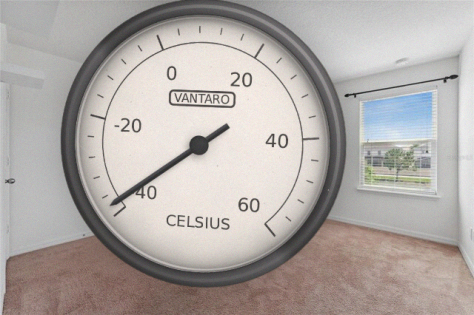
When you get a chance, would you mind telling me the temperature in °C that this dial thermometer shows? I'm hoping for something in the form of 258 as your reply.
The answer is -38
